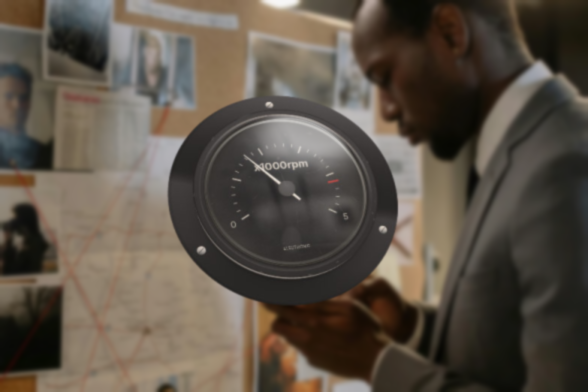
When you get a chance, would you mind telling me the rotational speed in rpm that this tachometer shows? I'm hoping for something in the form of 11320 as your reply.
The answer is 1600
